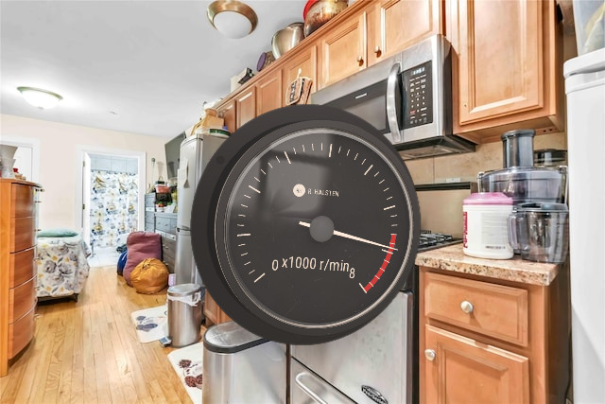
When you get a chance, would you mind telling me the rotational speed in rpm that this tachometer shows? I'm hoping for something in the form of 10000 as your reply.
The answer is 6900
